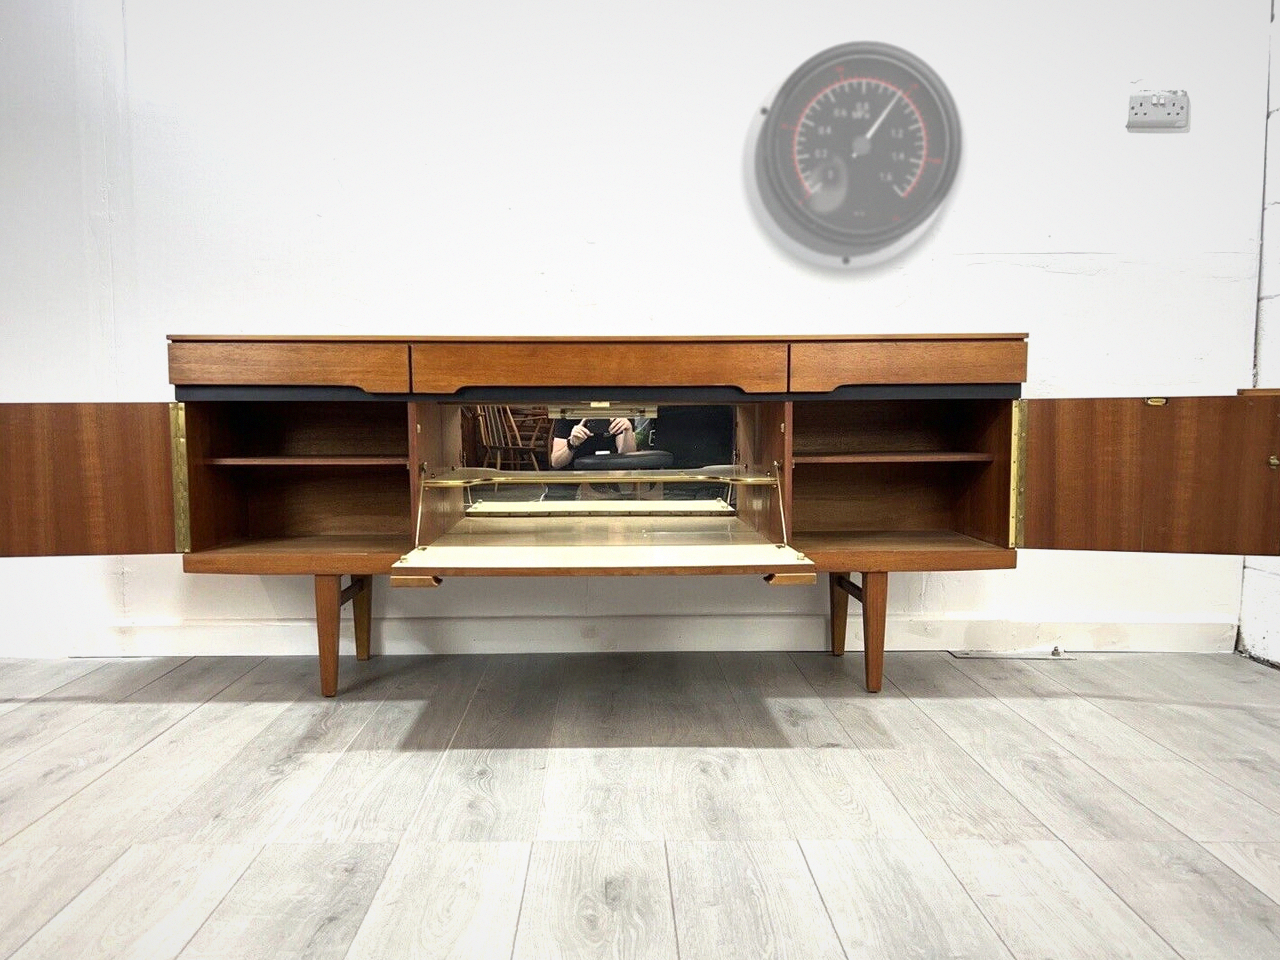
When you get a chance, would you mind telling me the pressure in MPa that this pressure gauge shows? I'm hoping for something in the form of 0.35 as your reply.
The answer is 1
